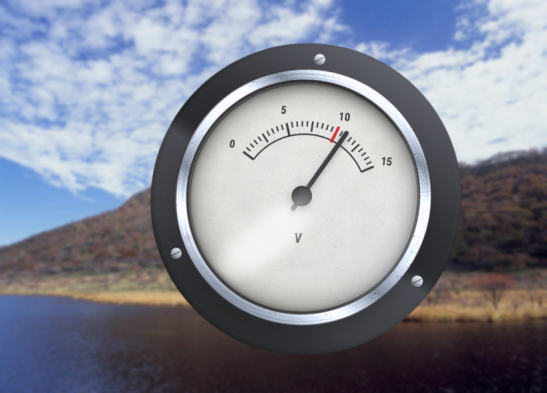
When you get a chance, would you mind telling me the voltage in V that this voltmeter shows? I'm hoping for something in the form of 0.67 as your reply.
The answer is 11
